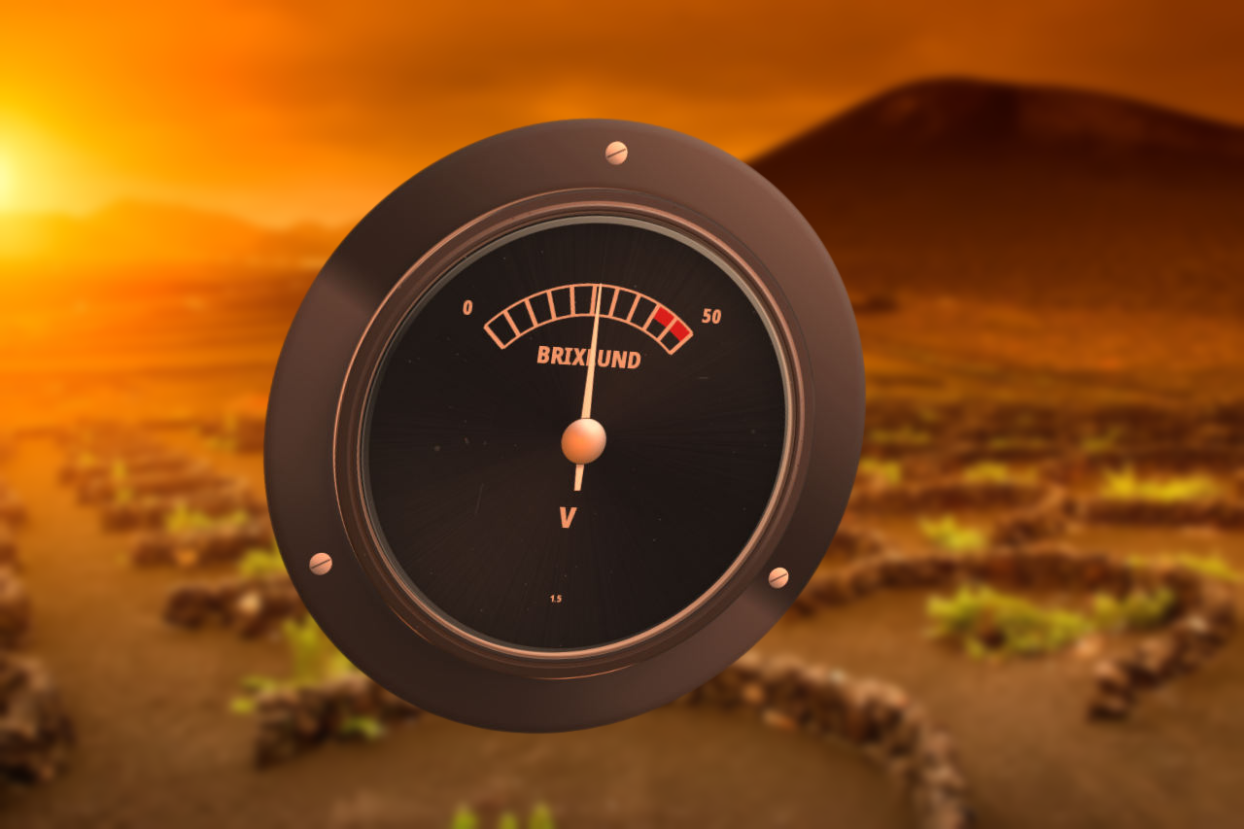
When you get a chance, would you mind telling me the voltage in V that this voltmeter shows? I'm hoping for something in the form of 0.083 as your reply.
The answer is 25
